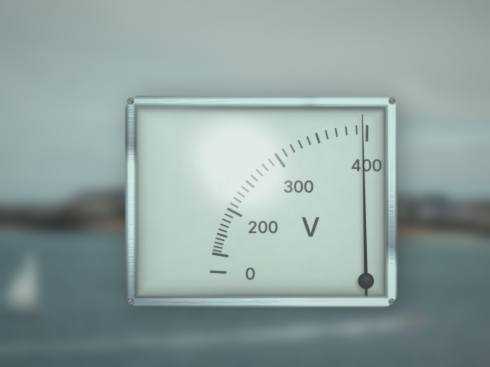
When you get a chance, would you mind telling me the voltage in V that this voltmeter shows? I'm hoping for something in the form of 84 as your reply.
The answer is 395
